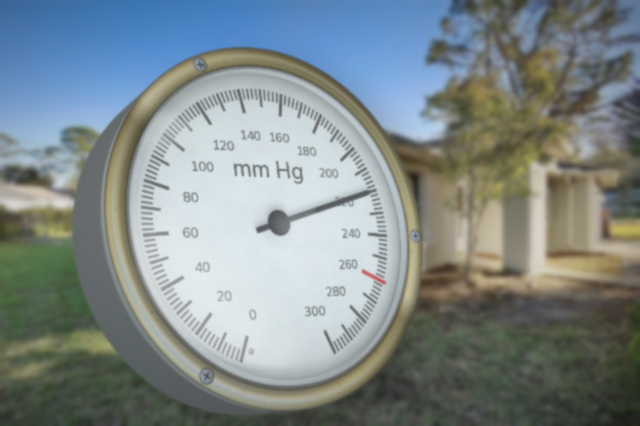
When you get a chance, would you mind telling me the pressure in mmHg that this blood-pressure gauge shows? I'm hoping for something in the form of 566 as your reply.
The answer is 220
